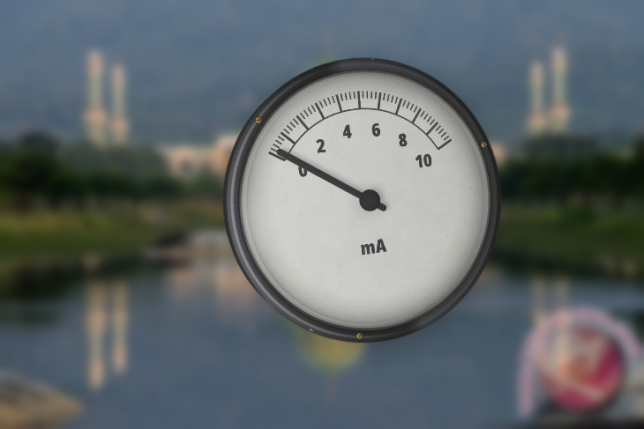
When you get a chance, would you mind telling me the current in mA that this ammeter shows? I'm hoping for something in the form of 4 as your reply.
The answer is 0.2
